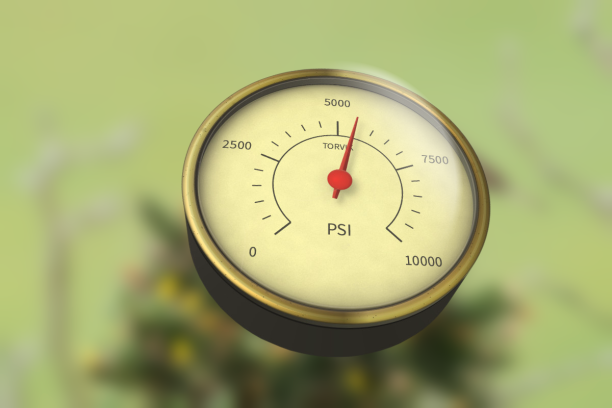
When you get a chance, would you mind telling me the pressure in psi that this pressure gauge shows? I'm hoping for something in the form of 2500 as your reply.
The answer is 5500
